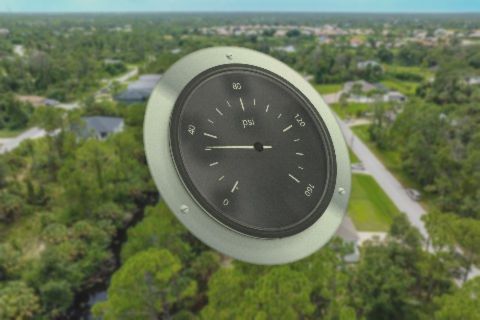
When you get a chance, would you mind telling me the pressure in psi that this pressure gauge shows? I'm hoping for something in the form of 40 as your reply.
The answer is 30
